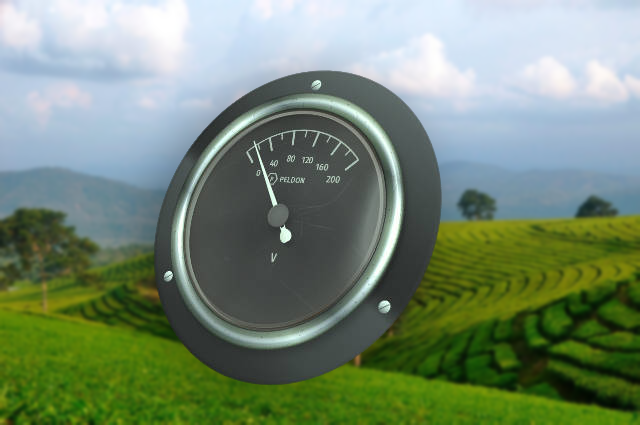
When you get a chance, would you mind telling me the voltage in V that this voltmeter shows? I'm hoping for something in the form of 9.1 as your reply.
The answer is 20
